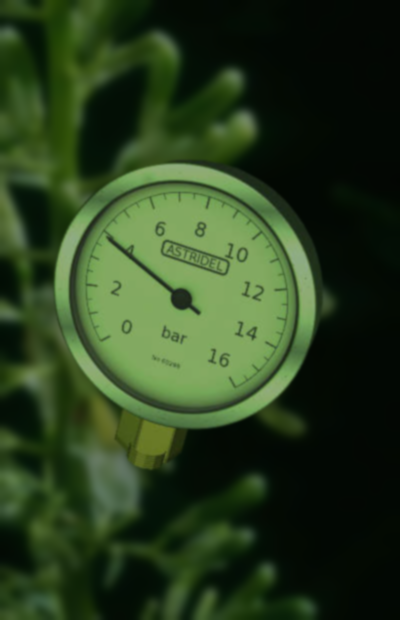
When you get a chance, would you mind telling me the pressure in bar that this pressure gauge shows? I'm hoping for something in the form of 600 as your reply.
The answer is 4
